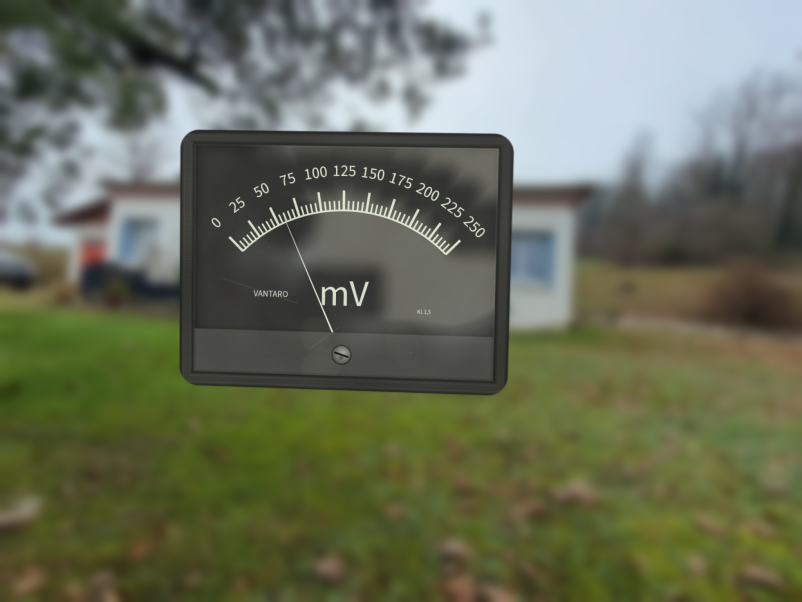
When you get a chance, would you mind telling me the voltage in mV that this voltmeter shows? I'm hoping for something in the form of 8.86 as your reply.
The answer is 60
